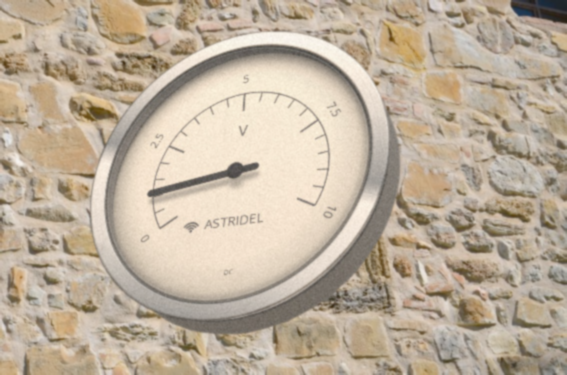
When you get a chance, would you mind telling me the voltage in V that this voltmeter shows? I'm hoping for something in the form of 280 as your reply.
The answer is 1
